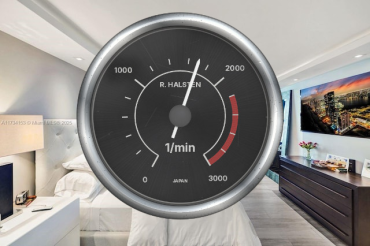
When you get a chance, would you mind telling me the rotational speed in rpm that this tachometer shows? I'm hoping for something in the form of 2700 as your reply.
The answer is 1700
